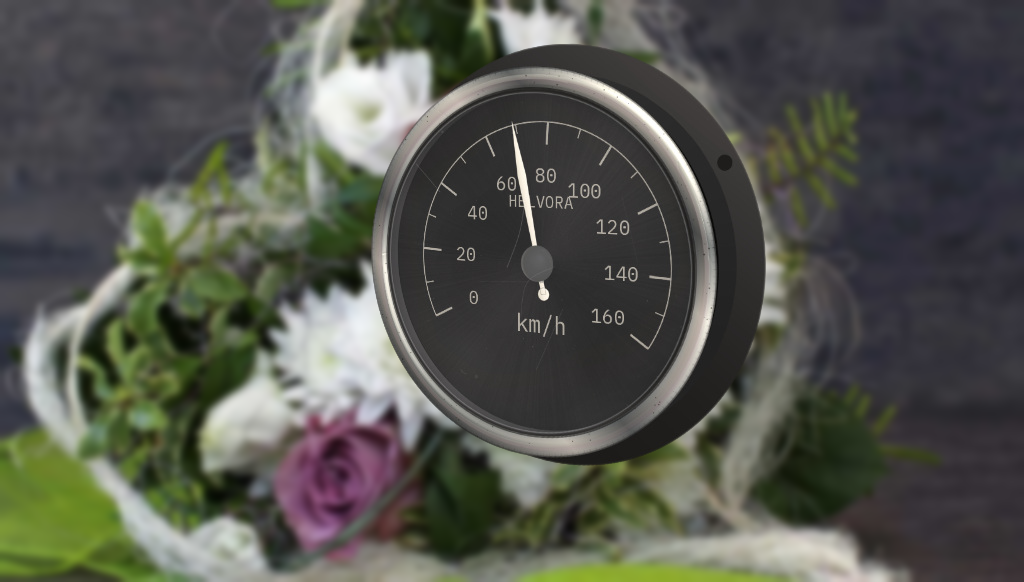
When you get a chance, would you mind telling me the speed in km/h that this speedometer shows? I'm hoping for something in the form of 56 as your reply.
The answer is 70
